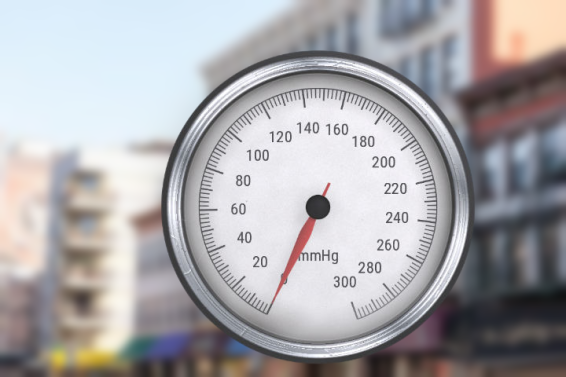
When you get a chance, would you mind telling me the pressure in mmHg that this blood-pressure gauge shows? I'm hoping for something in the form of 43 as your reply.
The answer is 0
